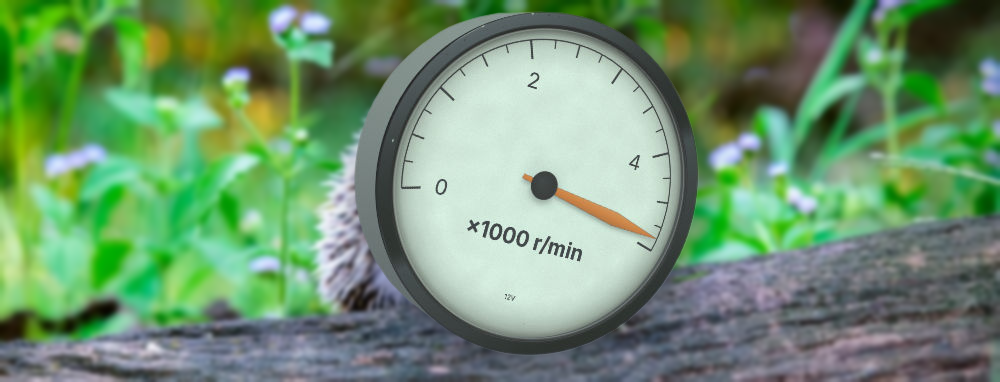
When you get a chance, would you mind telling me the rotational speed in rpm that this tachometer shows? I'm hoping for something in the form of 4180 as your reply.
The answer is 4875
